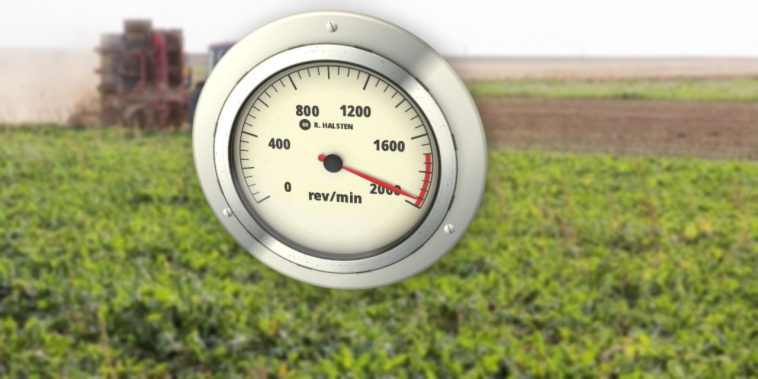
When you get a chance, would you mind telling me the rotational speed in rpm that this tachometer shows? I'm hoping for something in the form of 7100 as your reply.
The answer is 1950
